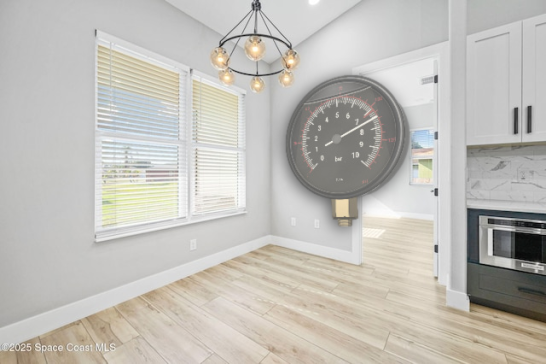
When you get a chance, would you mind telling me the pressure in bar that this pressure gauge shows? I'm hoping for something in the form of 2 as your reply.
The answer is 7.5
